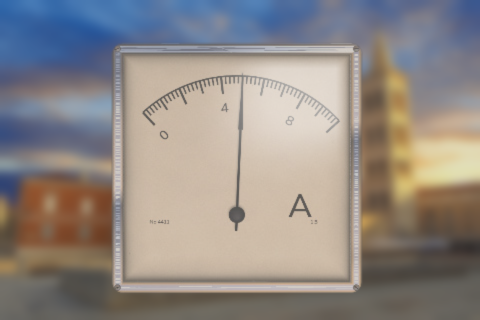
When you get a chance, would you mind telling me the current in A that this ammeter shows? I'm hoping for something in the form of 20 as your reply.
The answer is 5
